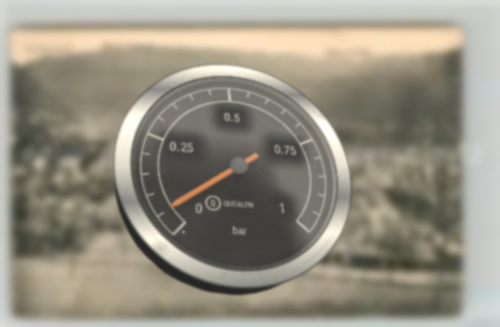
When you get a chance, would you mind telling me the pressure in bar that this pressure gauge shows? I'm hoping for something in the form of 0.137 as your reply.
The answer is 0.05
